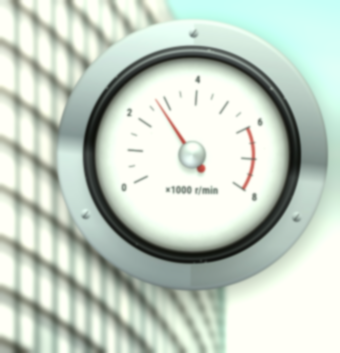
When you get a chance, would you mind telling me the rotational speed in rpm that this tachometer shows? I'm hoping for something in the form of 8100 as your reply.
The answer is 2750
